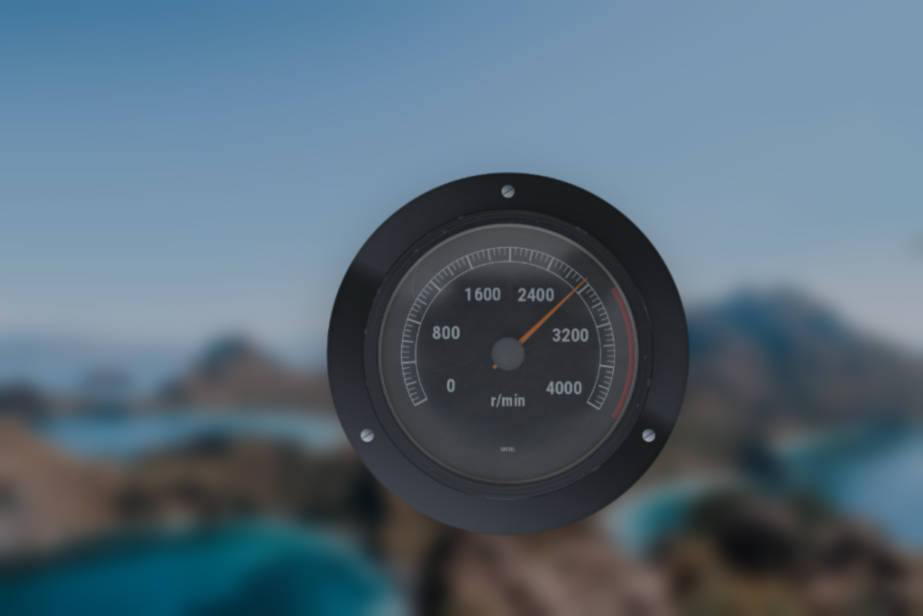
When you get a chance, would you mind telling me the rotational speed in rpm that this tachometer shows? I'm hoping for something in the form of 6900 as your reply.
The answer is 2750
